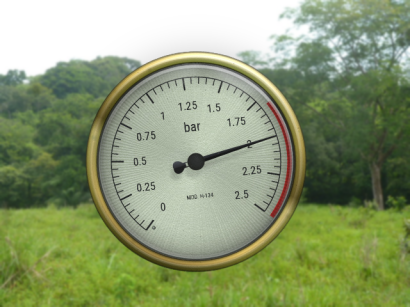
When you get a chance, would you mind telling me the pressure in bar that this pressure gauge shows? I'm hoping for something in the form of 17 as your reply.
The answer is 2
